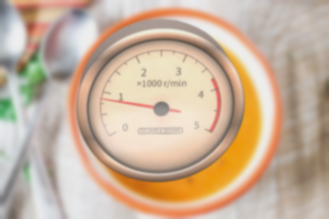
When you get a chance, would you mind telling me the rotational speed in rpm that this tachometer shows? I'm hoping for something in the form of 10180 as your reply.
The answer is 875
